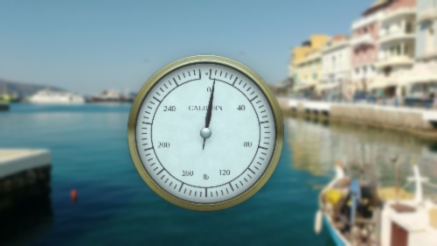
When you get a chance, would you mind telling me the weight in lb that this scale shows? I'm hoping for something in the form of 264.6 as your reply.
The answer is 4
